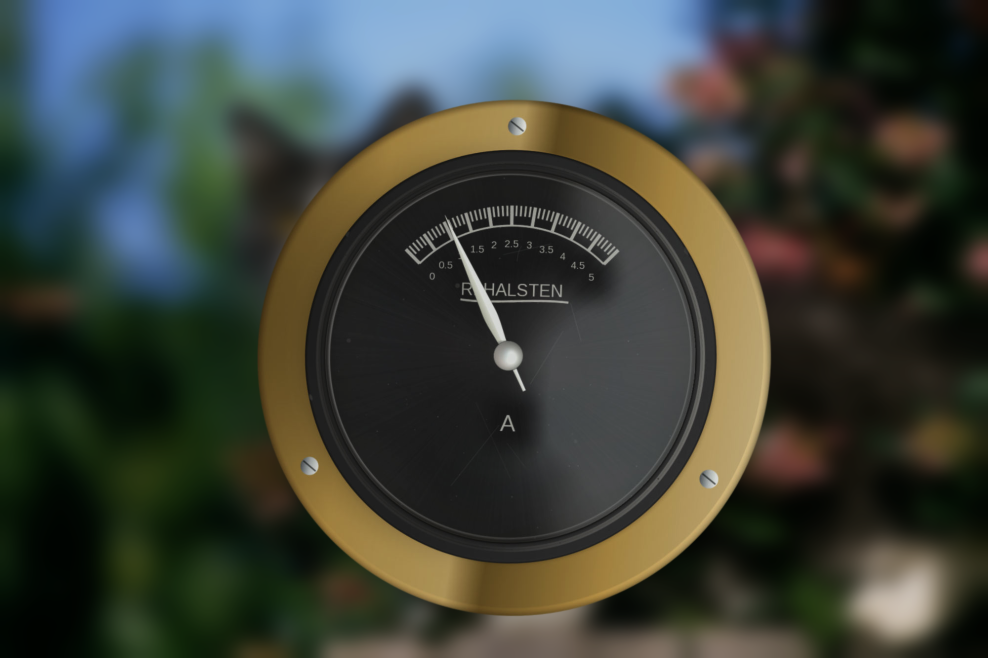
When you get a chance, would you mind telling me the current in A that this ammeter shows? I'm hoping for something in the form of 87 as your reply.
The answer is 1.1
